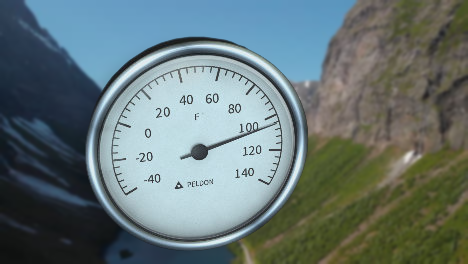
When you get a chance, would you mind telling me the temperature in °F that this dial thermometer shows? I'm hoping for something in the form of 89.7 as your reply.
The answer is 104
